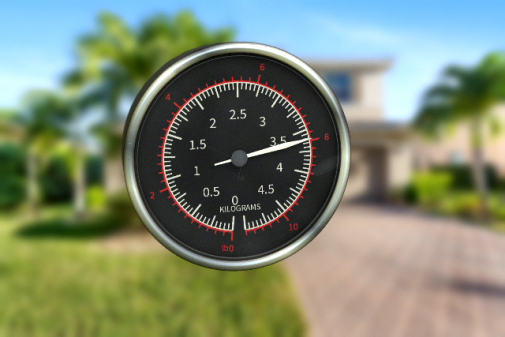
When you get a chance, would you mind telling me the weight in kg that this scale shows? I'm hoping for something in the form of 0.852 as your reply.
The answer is 3.6
